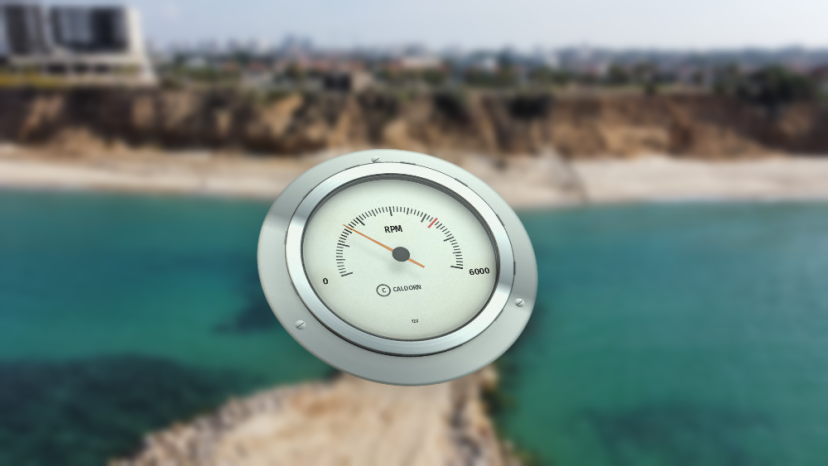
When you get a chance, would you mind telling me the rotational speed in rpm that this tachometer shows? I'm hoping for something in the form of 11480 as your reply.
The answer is 1500
